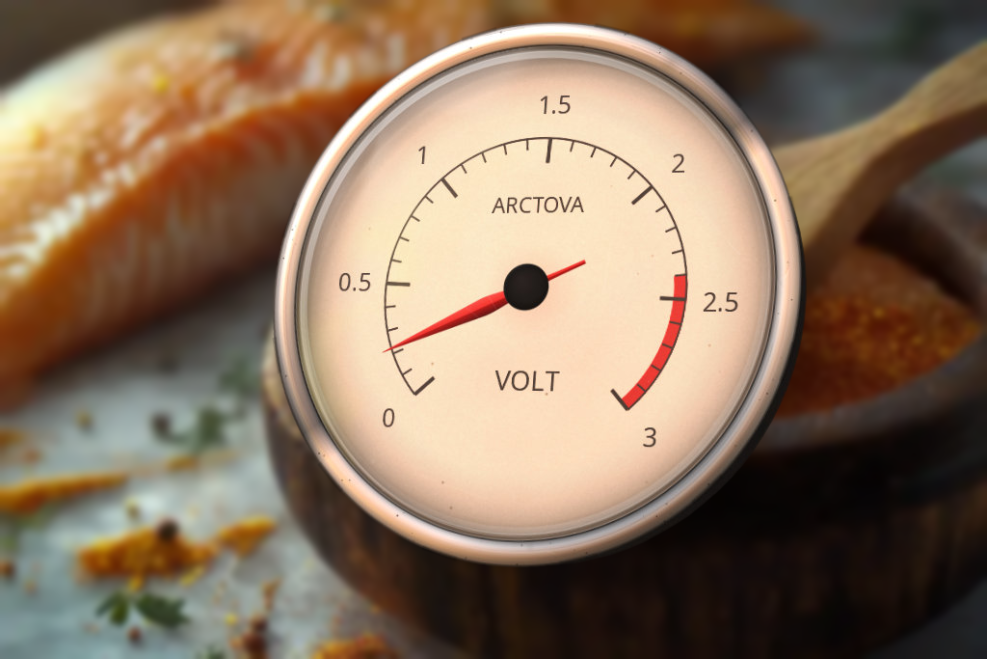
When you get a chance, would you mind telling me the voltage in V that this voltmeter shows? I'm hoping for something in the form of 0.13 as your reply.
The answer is 0.2
